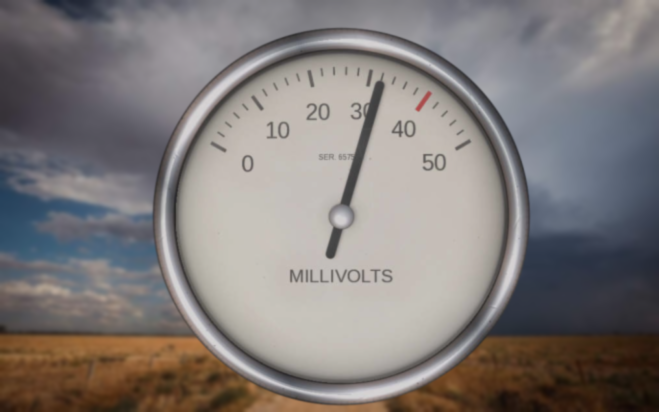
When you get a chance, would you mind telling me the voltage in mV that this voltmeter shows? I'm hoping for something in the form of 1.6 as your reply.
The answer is 32
